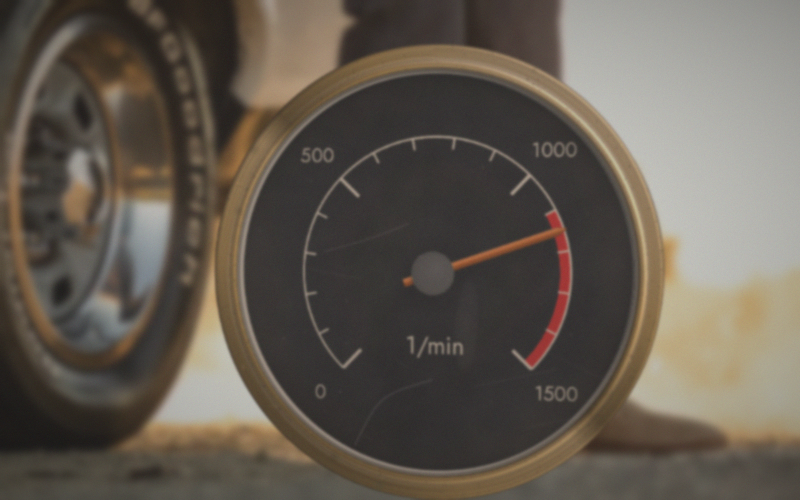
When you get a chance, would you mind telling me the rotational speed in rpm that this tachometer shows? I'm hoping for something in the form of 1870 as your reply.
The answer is 1150
